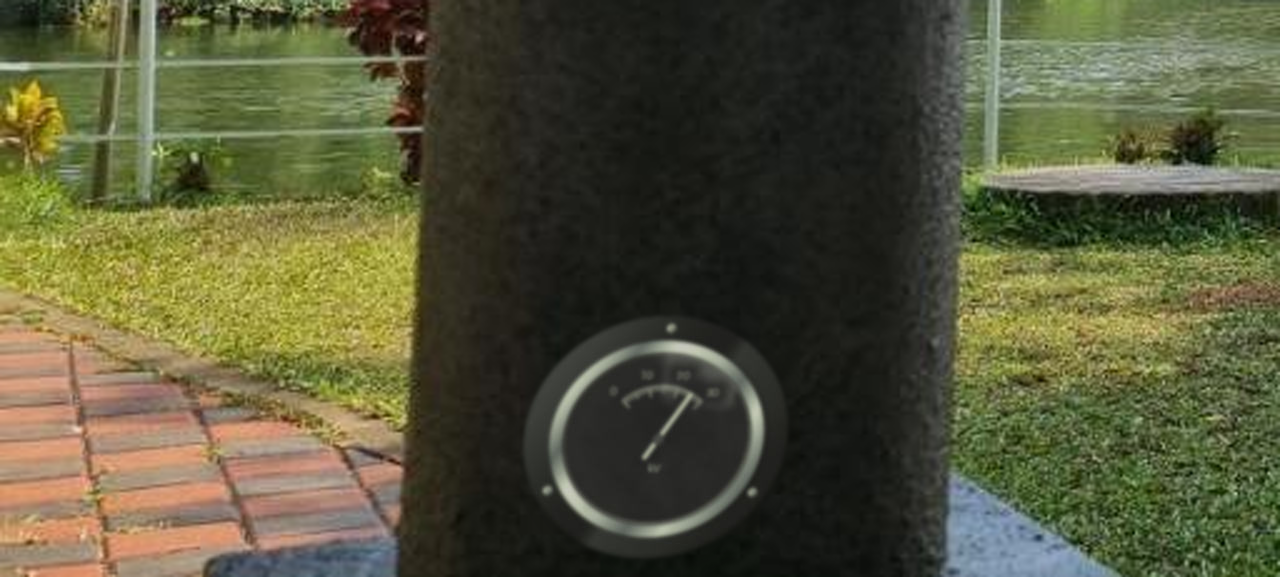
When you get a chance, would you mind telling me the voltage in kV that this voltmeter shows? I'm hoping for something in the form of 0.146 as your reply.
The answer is 25
